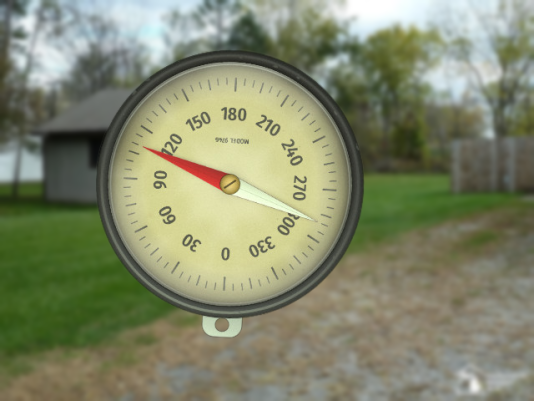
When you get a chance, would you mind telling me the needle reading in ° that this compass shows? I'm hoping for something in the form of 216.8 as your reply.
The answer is 110
